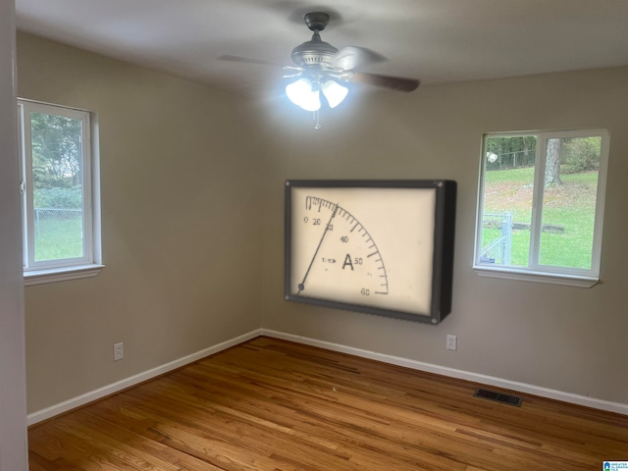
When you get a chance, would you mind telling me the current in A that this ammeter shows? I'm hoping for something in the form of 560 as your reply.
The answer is 30
